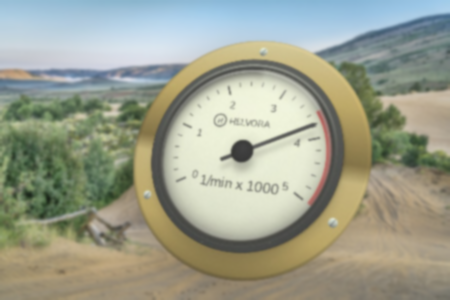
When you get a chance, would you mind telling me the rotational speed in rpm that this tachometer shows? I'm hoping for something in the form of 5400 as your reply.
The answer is 3800
